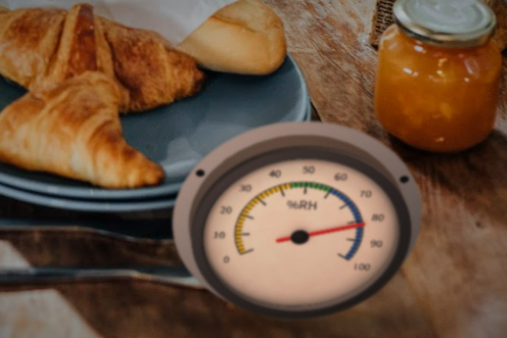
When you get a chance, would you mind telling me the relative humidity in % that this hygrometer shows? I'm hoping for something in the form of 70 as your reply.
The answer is 80
